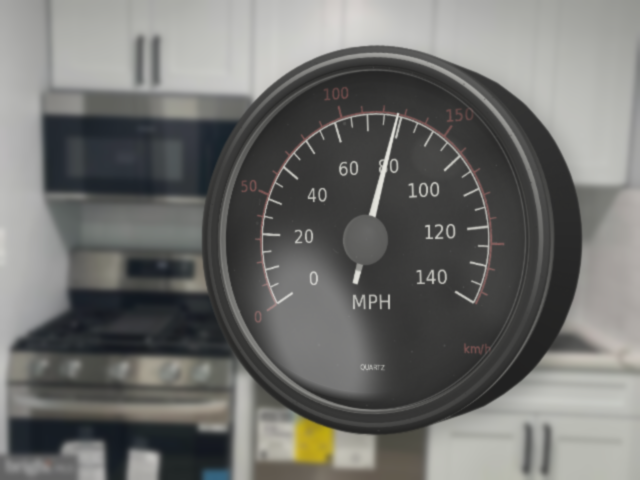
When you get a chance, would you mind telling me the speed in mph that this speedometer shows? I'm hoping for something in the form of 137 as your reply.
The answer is 80
